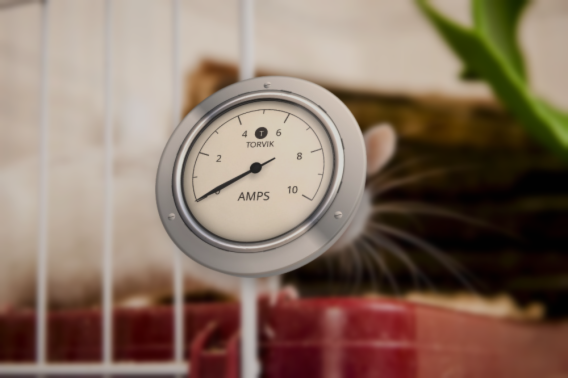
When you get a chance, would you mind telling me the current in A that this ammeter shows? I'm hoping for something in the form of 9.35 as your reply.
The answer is 0
